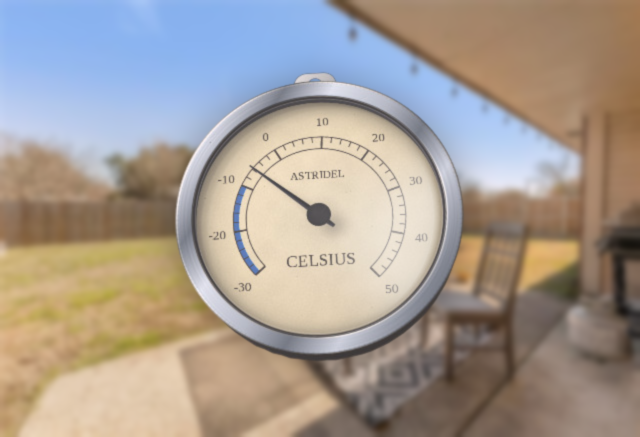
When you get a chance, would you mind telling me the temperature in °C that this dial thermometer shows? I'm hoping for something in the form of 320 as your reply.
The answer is -6
